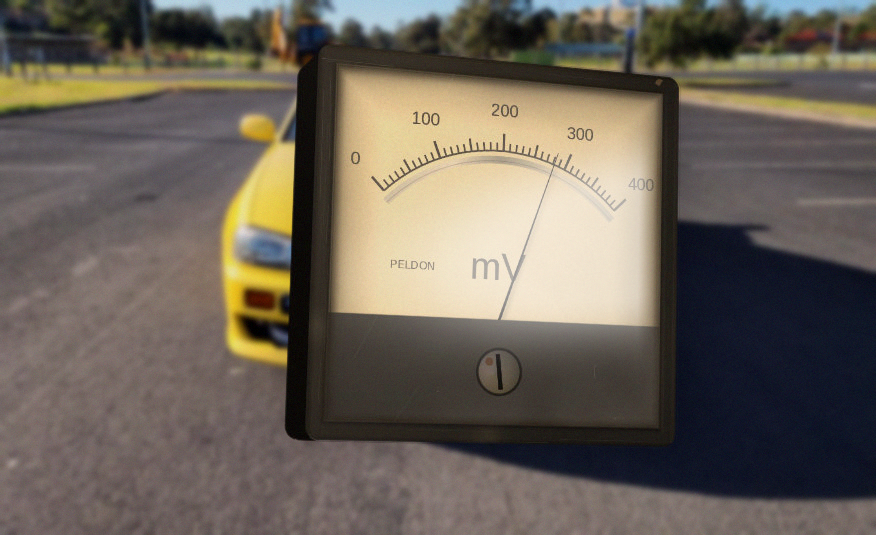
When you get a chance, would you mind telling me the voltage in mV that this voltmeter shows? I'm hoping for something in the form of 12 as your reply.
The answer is 280
